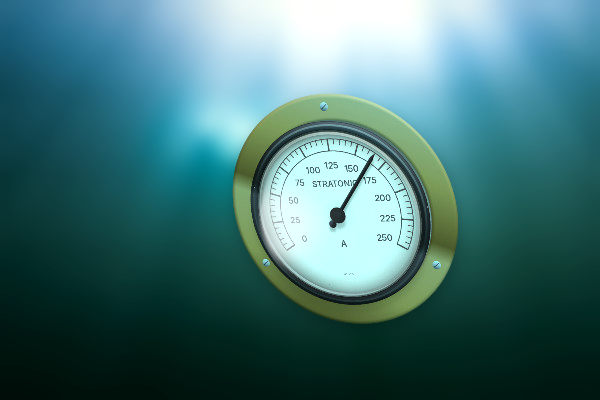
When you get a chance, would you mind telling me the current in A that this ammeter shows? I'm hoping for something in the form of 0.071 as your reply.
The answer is 165
